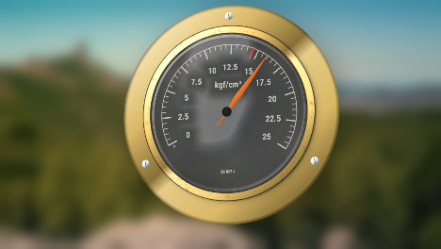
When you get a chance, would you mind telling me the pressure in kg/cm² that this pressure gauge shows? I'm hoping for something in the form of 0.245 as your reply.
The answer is 16
